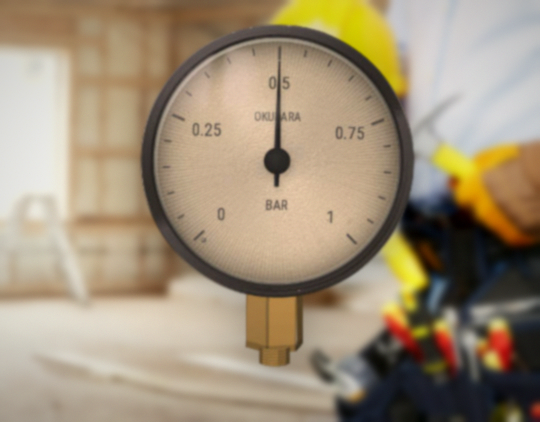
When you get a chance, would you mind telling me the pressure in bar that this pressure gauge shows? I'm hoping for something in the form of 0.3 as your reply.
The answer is 0.5
